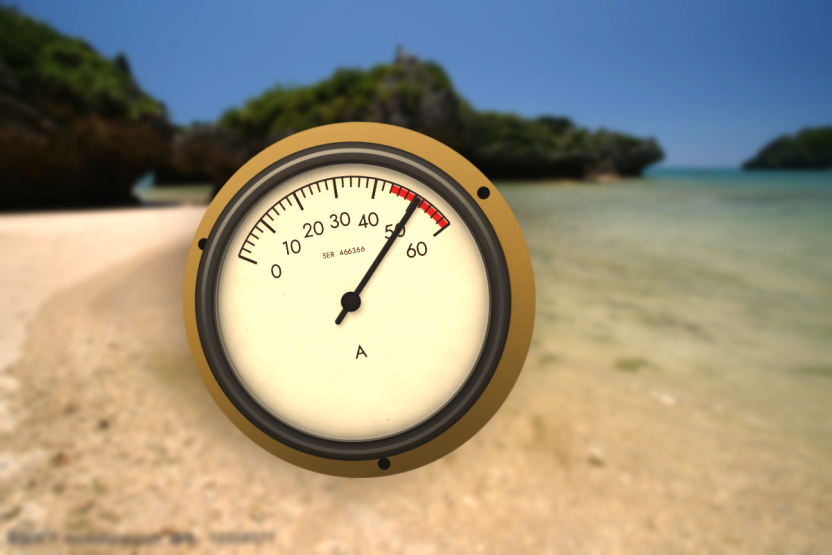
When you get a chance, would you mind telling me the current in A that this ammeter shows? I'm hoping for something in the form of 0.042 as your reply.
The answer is 51
